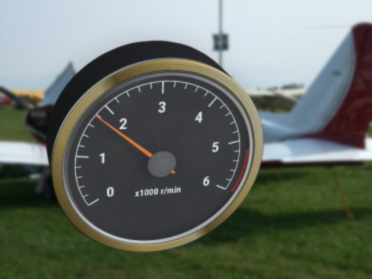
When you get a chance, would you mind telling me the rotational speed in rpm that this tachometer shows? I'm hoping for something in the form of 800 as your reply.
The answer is 1800
